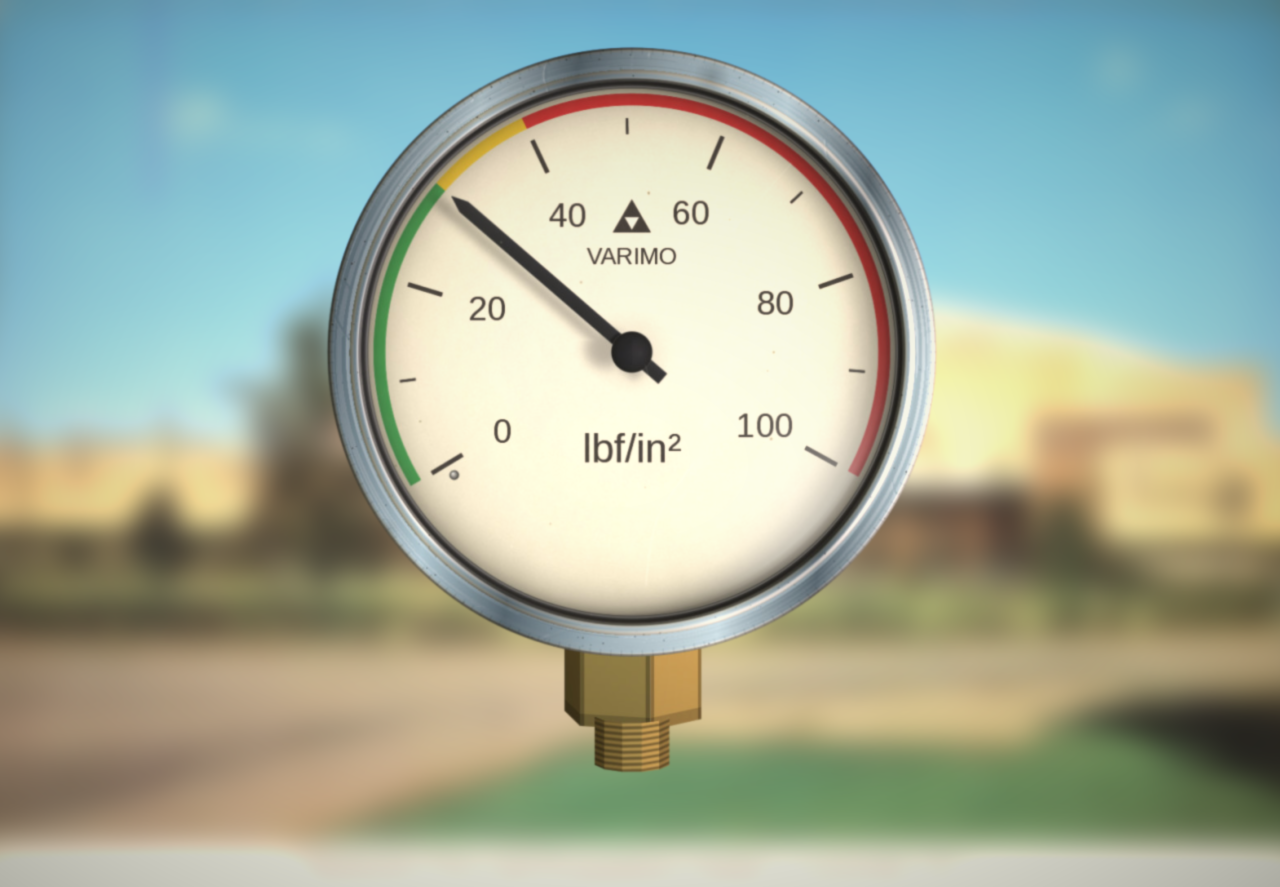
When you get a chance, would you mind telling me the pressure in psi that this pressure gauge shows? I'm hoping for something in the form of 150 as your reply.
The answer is 30
